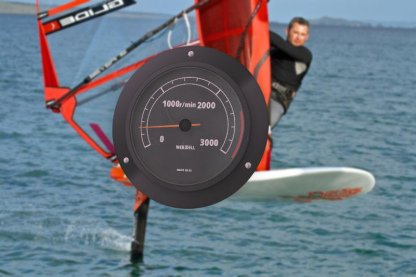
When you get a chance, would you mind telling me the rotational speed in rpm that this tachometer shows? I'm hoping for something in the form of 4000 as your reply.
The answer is 300
